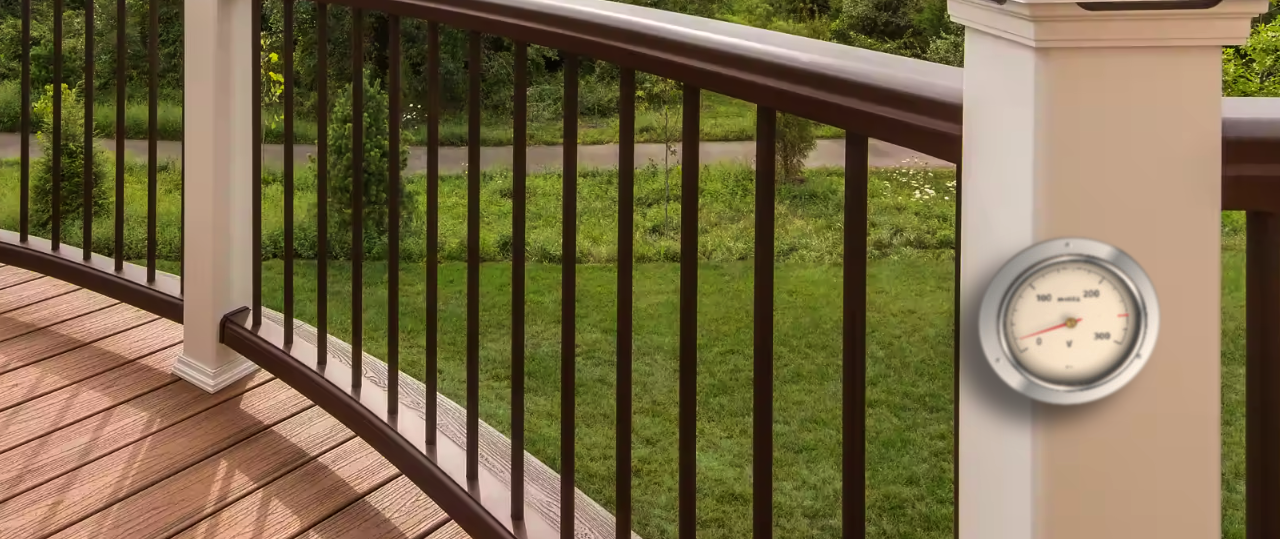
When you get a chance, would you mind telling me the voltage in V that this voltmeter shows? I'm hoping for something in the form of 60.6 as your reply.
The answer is 20
